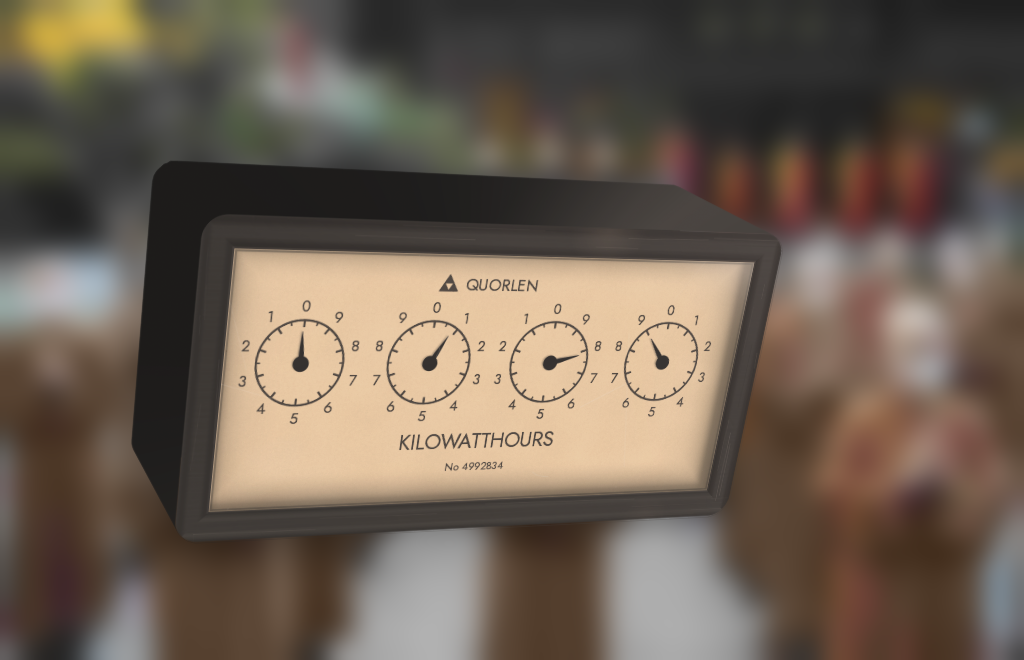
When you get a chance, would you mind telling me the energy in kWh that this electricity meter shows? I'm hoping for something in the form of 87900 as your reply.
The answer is 79
